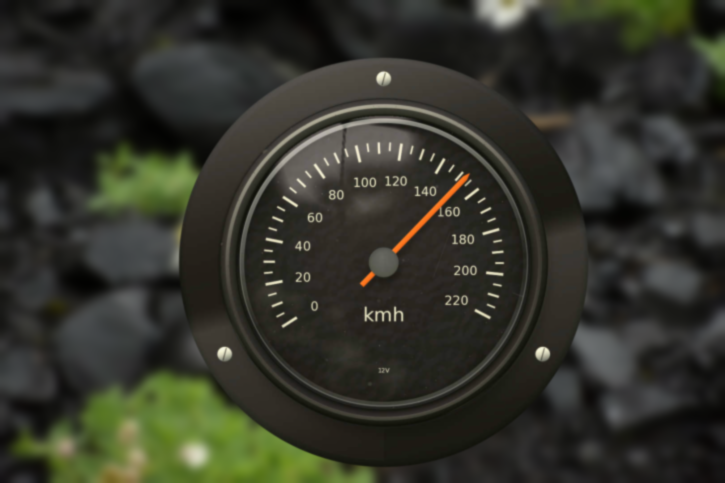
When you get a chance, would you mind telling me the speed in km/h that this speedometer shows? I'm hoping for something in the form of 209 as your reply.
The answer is 152.5
